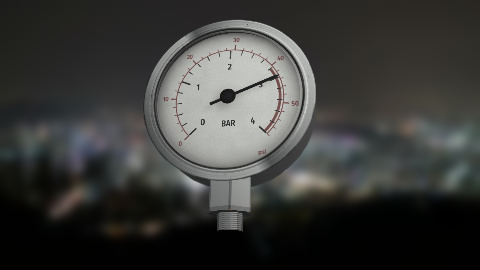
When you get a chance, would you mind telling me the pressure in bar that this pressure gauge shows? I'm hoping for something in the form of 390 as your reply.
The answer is 3
